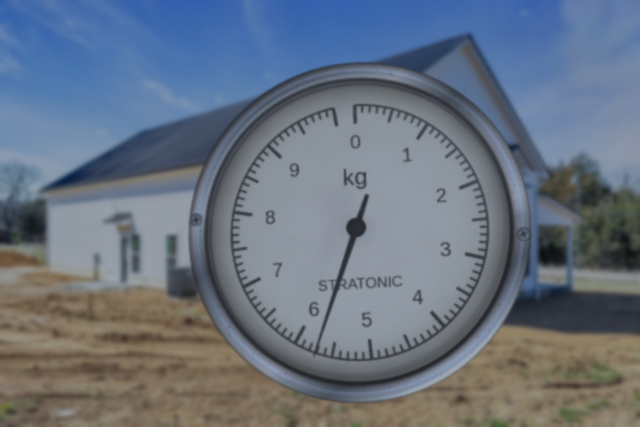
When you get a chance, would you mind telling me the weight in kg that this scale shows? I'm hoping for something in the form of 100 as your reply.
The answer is 5.7
